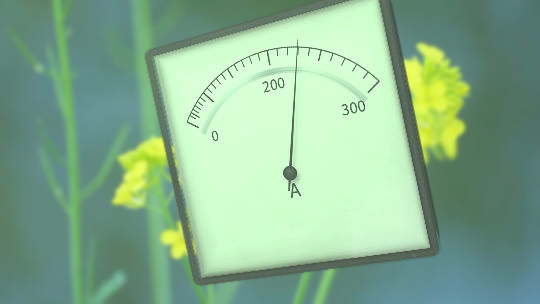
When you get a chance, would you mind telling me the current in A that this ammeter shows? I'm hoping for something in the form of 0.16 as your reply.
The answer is 230
